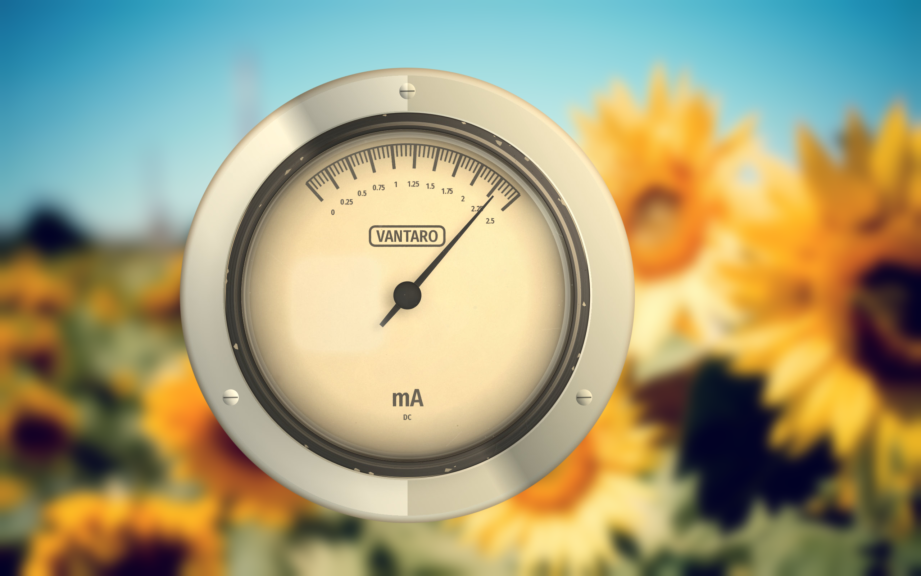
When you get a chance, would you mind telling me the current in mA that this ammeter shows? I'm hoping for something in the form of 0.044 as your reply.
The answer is 2.3
